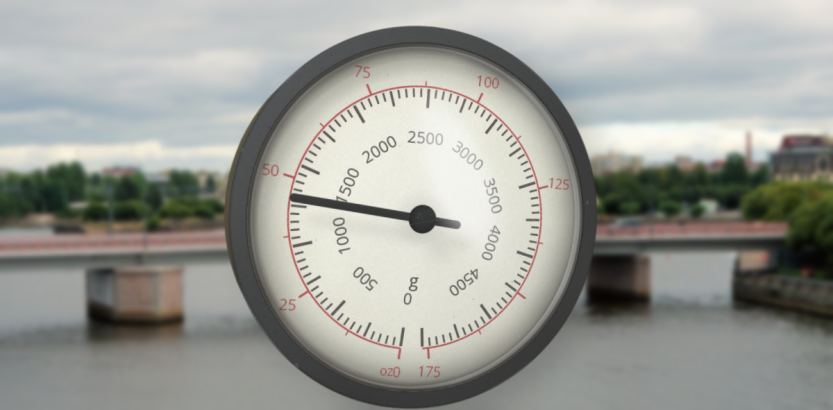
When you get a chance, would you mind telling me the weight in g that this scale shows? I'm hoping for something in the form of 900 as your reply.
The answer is 1300
